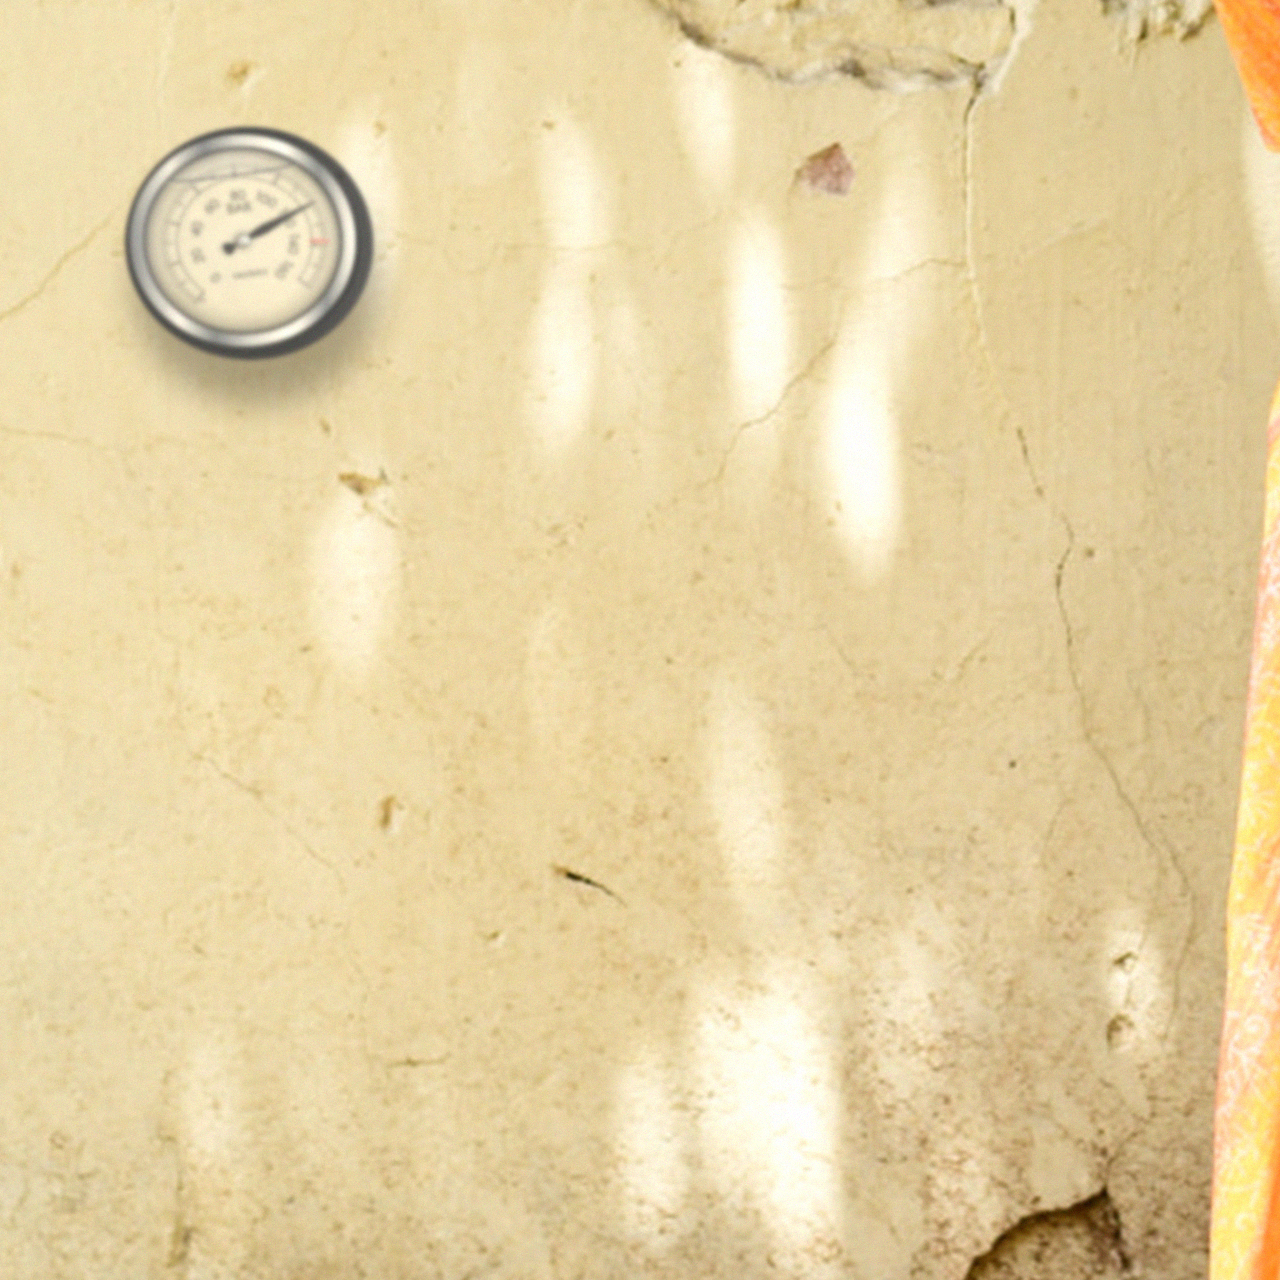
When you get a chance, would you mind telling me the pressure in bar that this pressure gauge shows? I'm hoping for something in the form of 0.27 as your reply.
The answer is 120
